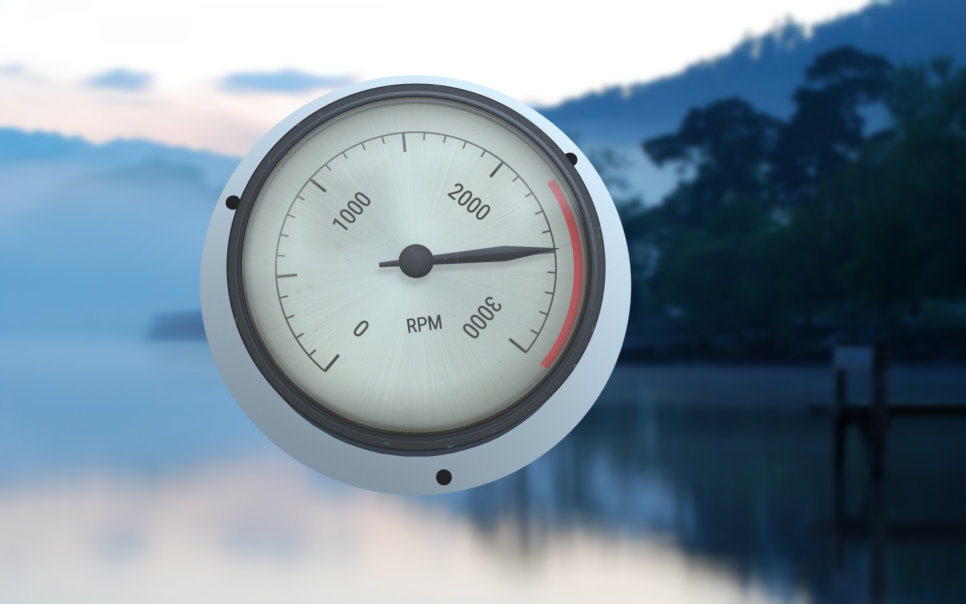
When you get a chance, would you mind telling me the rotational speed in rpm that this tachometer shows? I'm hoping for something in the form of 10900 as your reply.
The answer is 2500
